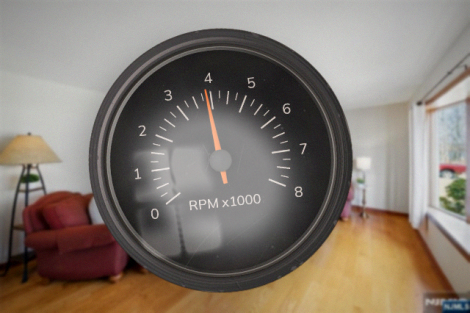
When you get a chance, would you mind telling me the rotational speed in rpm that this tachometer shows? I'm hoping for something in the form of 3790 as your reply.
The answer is 3875
